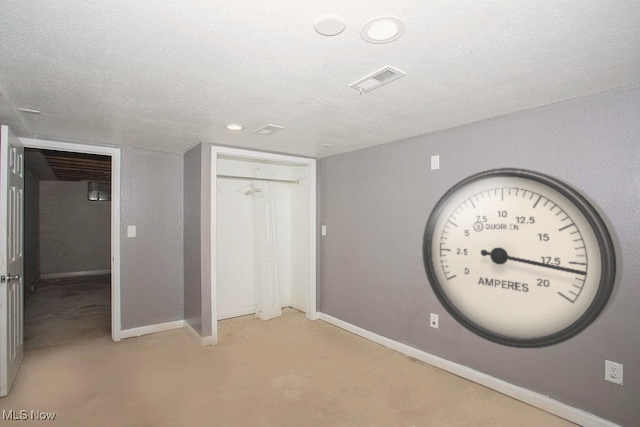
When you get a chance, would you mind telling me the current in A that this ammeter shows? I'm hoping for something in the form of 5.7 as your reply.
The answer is 18
